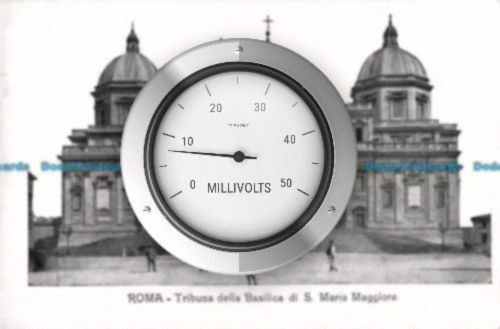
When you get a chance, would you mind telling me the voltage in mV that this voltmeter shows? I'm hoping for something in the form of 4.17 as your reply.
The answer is 7.5
